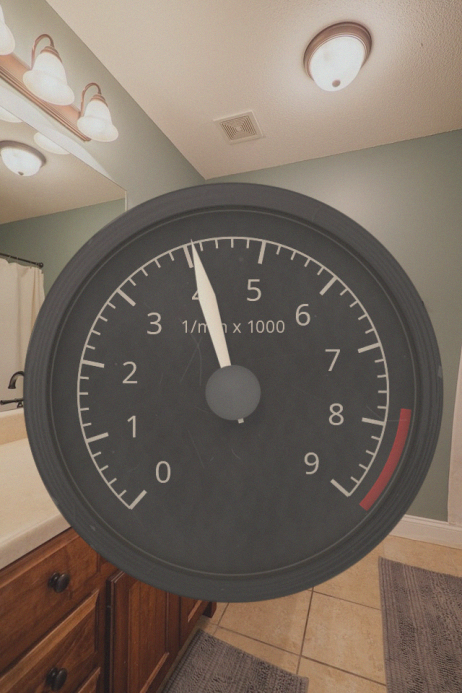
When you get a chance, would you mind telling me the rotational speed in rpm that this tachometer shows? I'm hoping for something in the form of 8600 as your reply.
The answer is 4100
